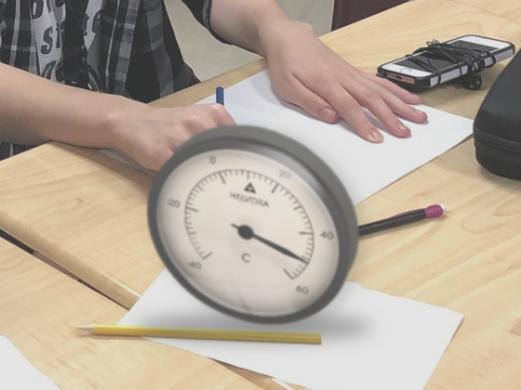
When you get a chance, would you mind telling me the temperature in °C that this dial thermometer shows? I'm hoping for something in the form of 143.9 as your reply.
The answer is 50
